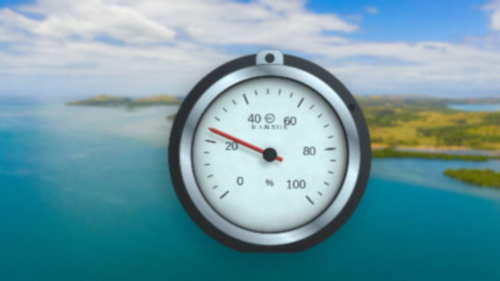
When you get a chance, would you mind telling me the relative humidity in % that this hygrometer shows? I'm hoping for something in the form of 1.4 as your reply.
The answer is 24
